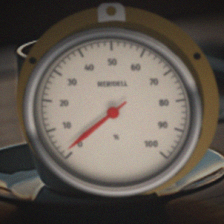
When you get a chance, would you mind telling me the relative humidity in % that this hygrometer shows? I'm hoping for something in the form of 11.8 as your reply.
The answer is 2
